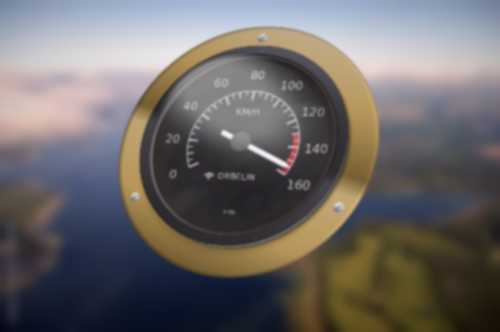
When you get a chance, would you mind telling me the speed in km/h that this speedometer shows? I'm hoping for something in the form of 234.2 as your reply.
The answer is 155
